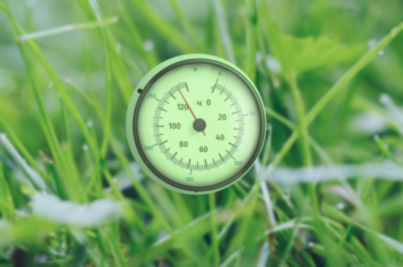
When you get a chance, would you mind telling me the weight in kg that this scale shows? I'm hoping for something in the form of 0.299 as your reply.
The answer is 125
